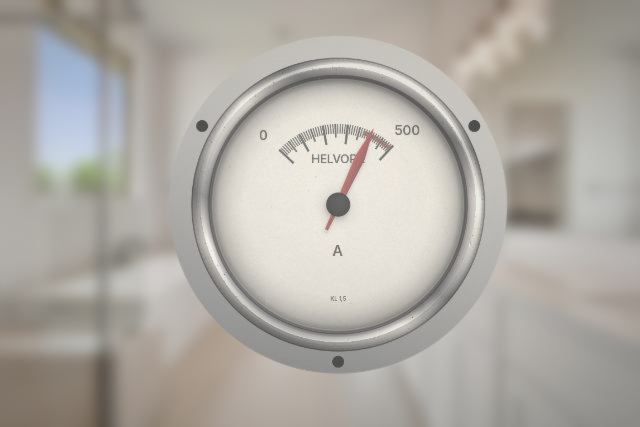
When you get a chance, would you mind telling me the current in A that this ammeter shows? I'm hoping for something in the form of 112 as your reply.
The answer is 400
